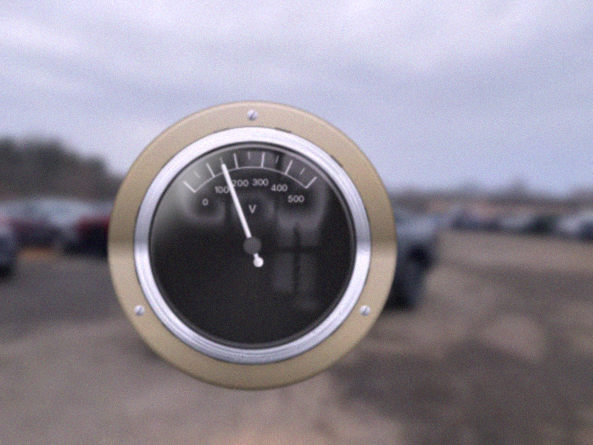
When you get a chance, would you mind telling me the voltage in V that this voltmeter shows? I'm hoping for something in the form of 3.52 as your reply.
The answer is 150
